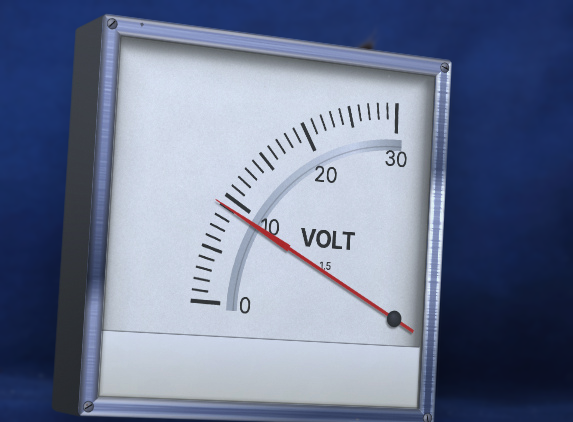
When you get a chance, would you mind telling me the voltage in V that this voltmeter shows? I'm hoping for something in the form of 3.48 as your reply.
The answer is 9
